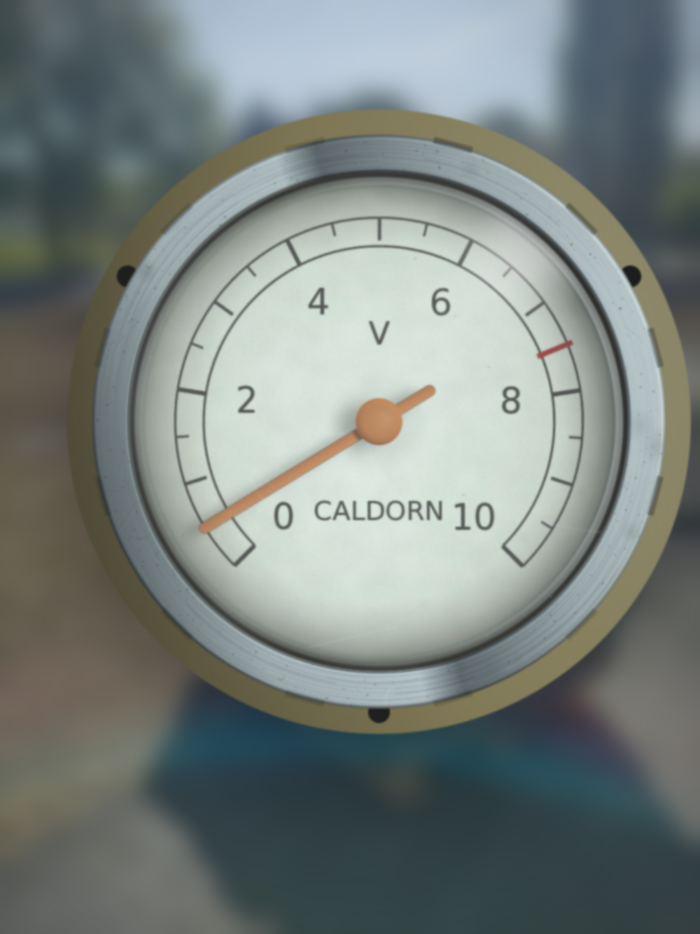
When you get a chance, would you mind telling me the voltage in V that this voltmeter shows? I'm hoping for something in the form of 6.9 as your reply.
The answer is 0.5
